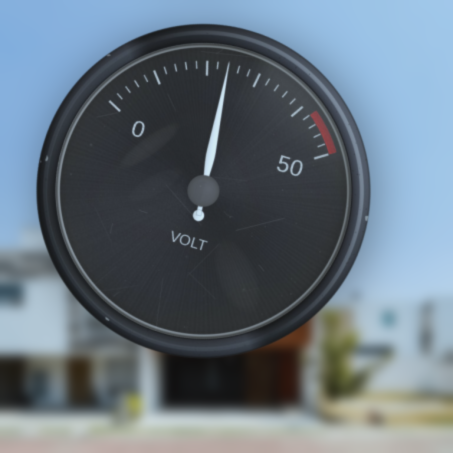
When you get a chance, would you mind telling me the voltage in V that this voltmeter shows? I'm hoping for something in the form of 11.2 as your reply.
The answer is 24
